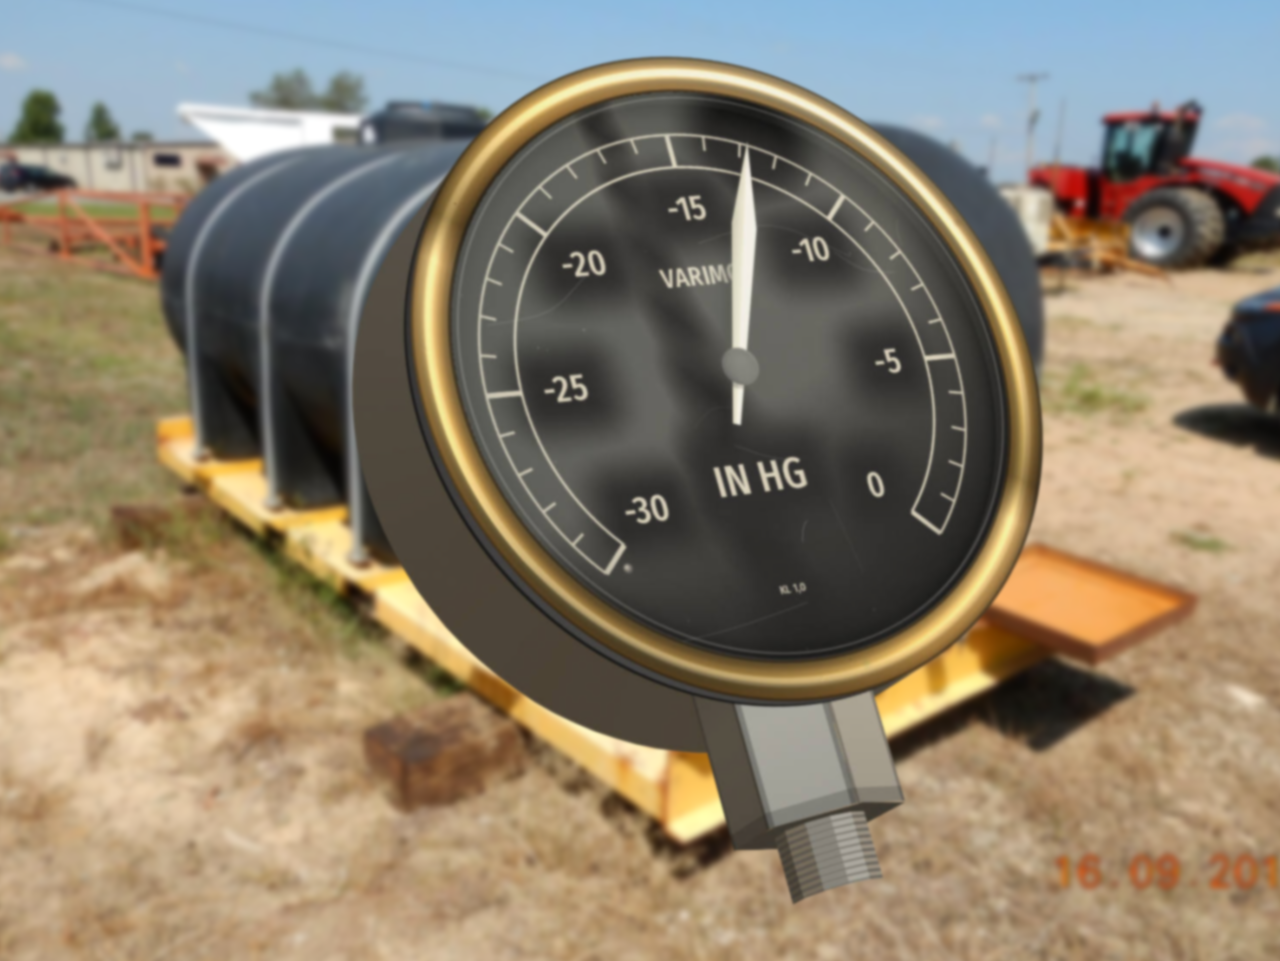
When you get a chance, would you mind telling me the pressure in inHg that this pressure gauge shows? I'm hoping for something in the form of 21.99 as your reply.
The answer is -13
